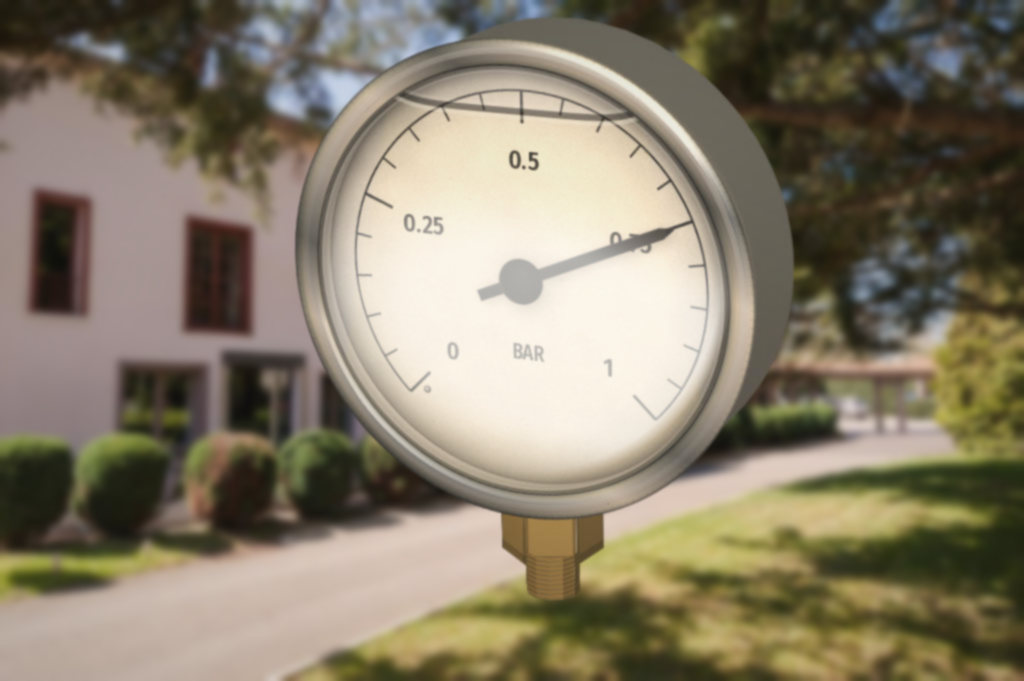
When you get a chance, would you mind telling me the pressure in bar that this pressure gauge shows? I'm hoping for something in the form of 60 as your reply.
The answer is 0.75
